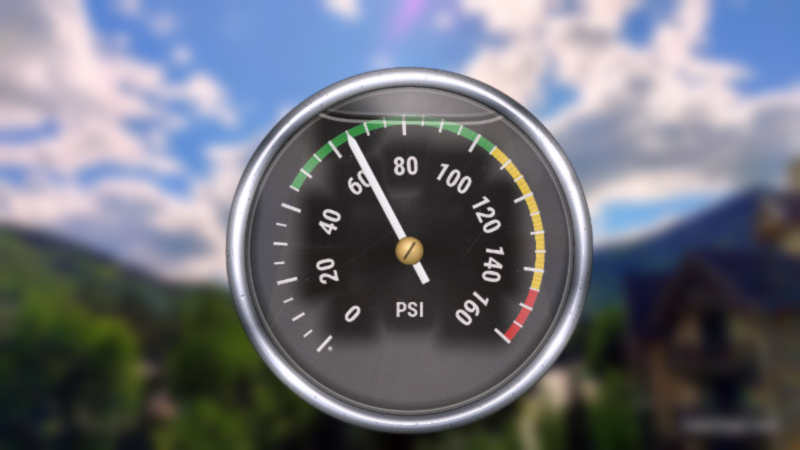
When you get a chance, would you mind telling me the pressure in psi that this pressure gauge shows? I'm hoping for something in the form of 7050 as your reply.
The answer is 65
